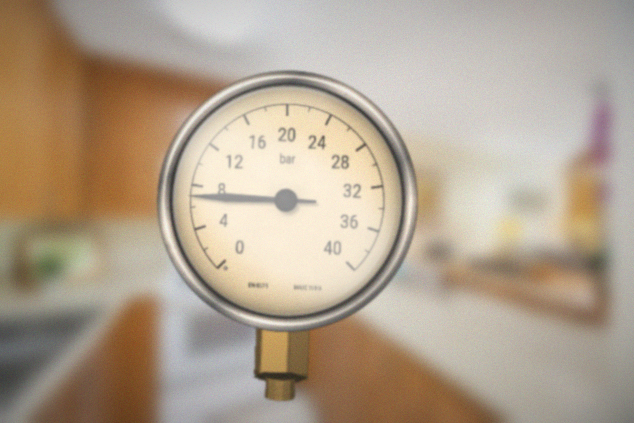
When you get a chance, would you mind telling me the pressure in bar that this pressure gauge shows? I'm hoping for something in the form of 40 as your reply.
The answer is 7
